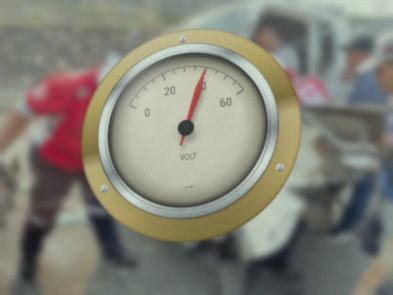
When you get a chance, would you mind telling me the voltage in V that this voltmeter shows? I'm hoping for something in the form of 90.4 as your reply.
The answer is 40
